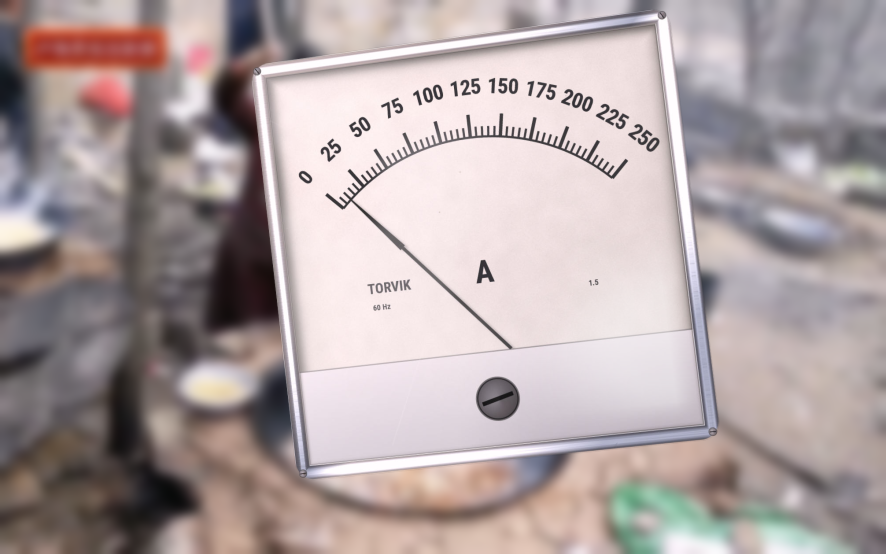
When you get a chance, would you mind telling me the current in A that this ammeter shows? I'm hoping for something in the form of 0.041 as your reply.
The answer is 10
